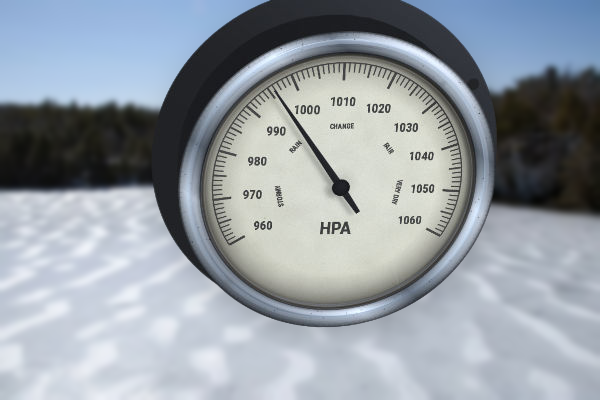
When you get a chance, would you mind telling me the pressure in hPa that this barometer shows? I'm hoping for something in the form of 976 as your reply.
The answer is 996
